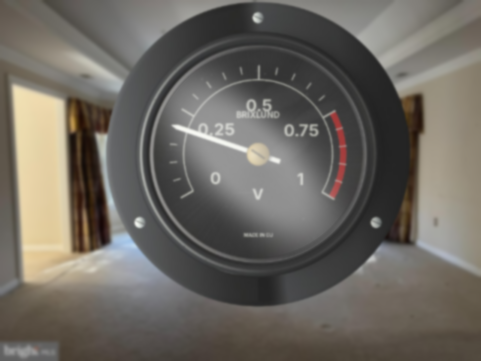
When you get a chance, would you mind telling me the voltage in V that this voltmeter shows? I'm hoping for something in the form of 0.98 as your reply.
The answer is 0.2
